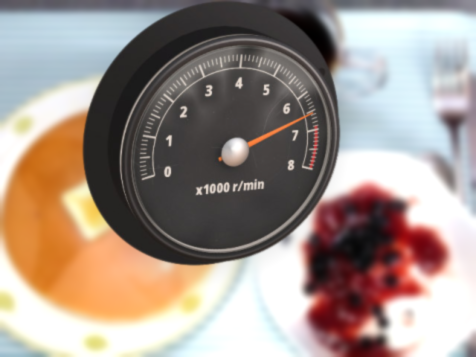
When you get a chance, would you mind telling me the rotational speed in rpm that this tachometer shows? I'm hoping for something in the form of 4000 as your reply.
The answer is 6500
